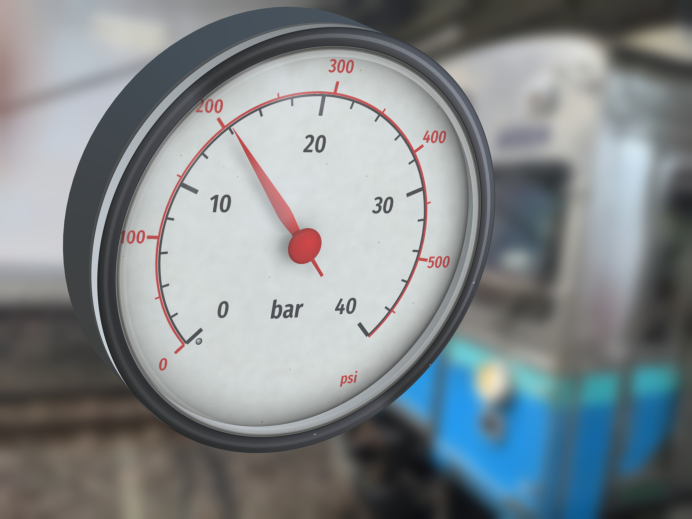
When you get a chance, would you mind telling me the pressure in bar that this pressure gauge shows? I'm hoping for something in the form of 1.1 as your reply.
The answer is 14
